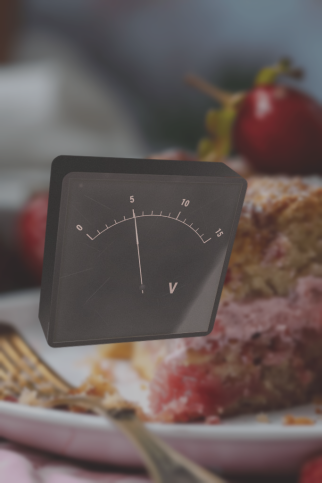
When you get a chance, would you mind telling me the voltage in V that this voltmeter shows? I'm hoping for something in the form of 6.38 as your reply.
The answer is 5
